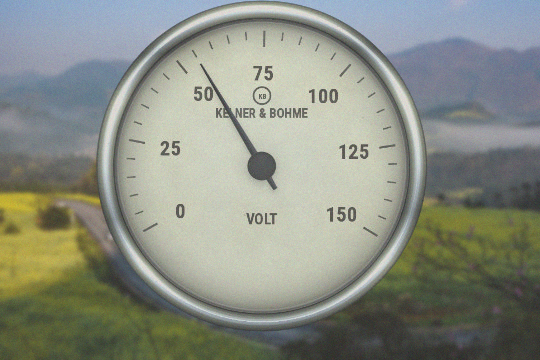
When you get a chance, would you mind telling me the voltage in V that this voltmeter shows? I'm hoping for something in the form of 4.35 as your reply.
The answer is 55
